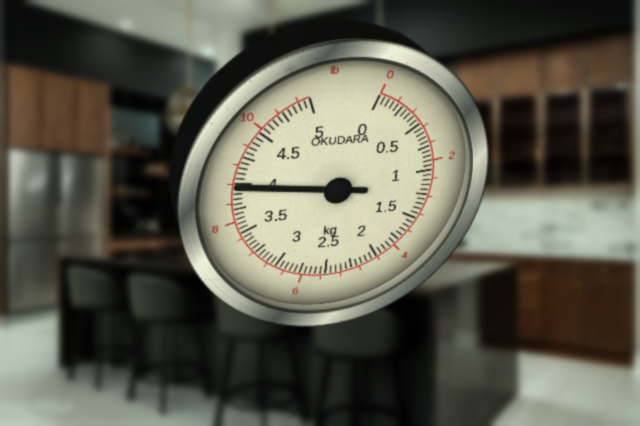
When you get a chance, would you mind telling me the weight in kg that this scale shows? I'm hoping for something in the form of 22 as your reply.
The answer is 4
